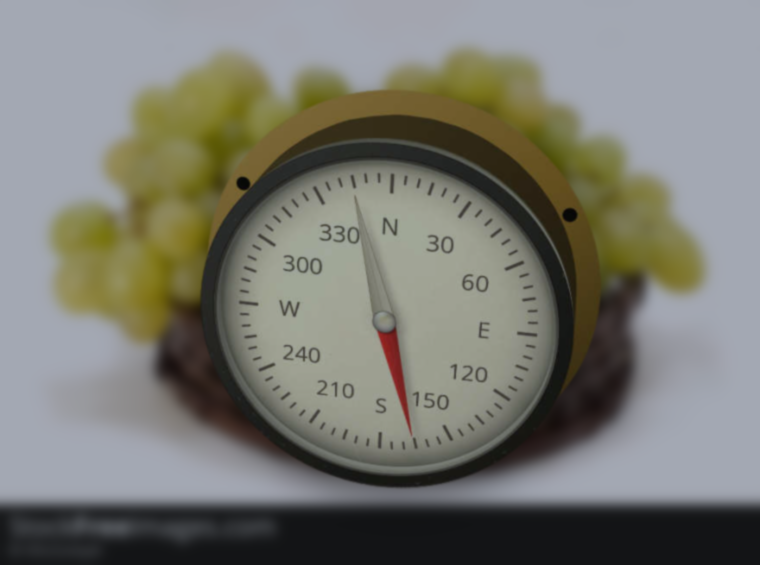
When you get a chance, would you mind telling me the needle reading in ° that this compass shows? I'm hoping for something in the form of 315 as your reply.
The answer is 165
